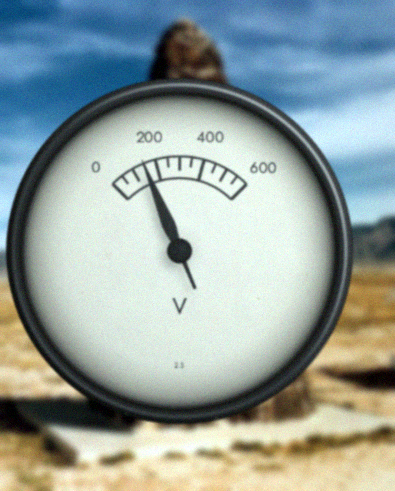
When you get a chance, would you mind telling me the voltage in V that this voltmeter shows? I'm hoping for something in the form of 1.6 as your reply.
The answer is 150
